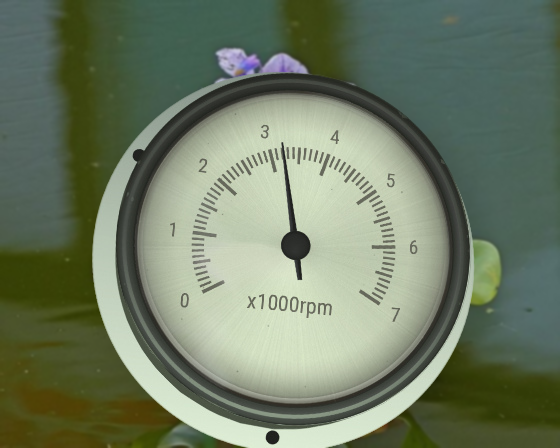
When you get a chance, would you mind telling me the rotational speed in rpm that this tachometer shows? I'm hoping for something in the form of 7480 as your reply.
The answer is 3200
